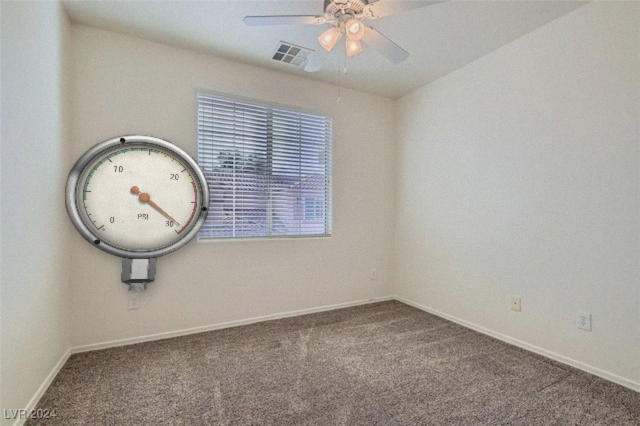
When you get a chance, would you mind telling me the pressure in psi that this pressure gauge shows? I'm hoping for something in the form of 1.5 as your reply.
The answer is 29
